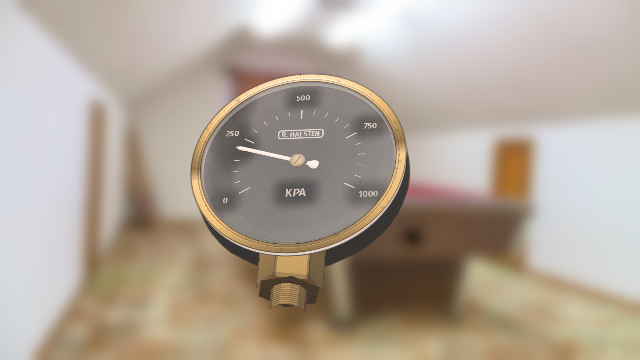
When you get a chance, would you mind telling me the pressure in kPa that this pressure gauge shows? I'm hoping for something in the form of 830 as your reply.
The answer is 200
